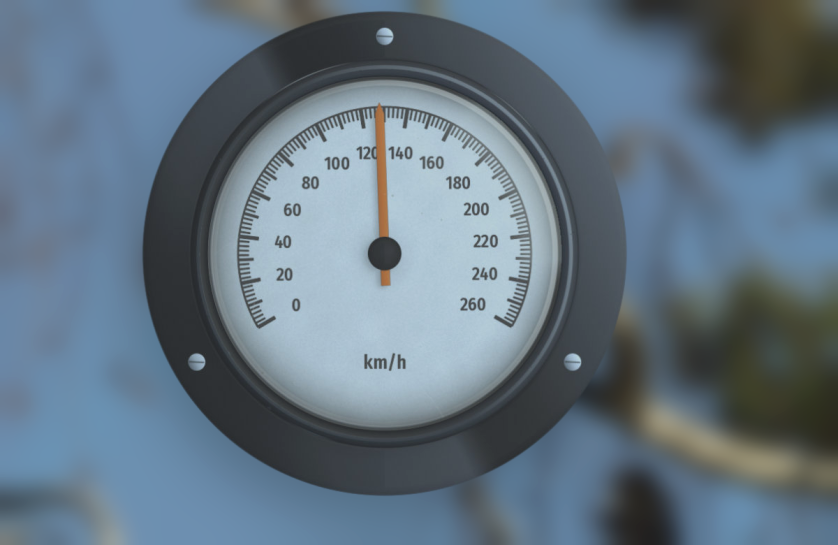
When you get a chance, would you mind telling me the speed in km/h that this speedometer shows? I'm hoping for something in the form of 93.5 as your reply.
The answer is 128
